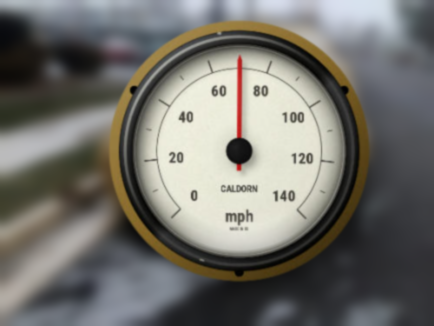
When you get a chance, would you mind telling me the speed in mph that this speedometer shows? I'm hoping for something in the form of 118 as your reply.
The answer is 70
